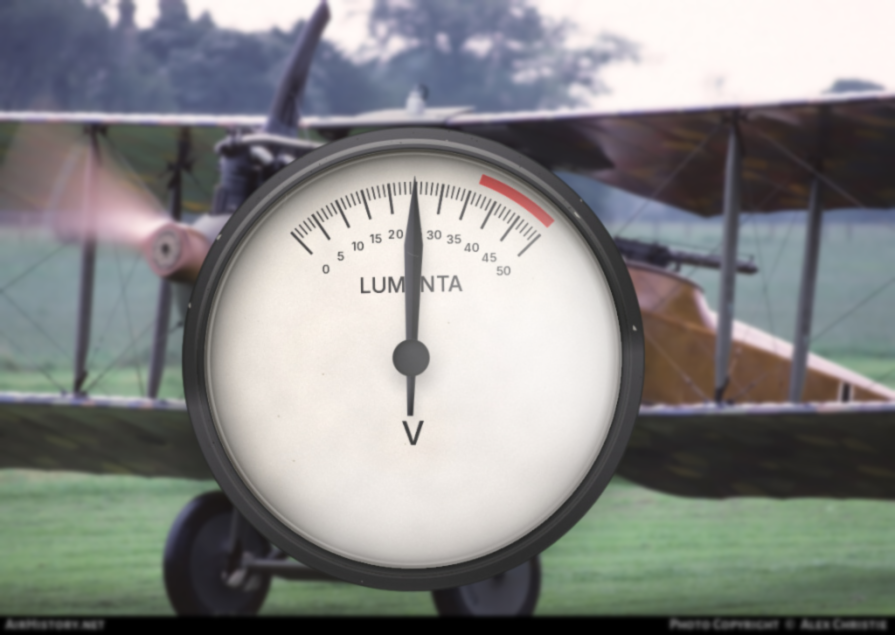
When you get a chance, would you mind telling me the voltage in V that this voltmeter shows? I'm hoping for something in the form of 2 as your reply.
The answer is 25
